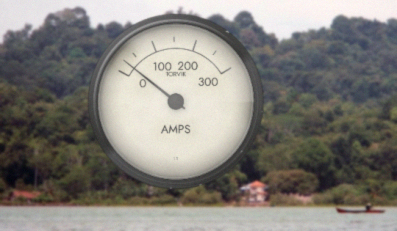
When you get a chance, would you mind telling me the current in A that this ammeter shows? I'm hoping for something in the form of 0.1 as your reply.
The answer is 25
